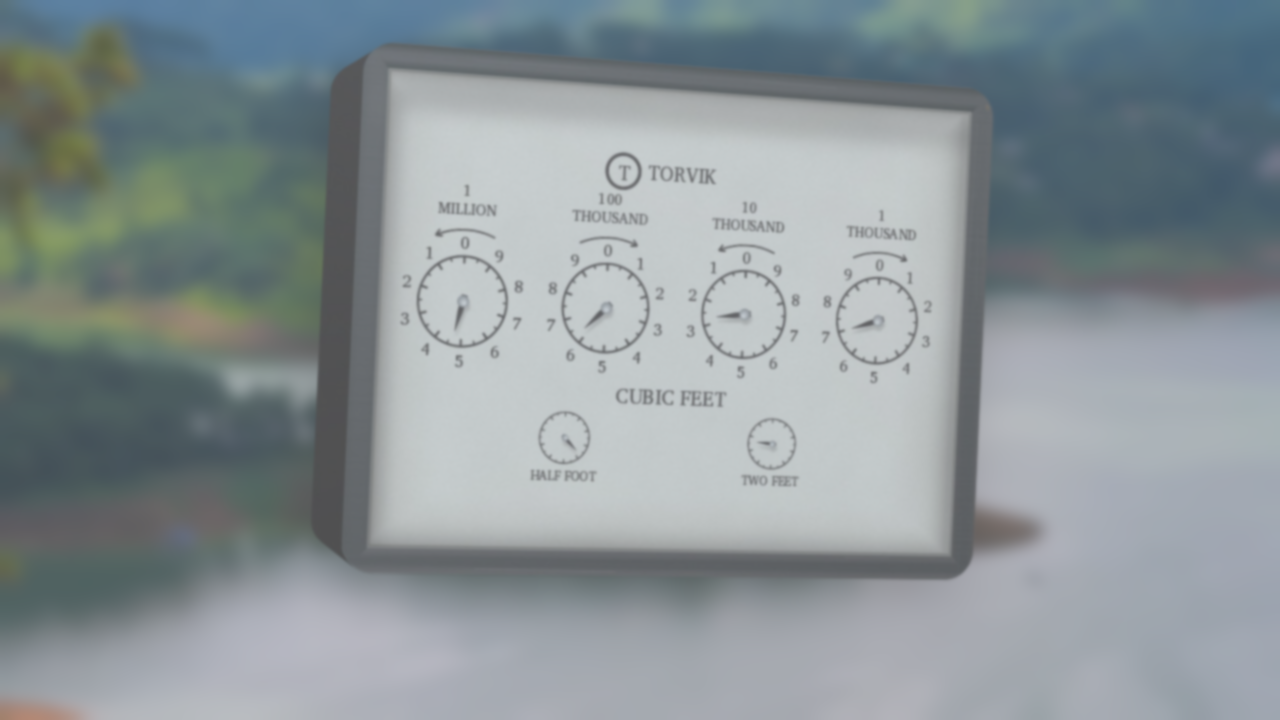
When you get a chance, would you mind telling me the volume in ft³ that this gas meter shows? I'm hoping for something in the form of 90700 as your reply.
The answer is 462700
